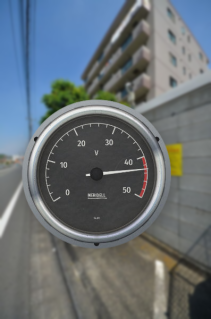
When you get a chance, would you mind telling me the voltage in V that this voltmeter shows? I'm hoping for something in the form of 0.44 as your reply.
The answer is 43
